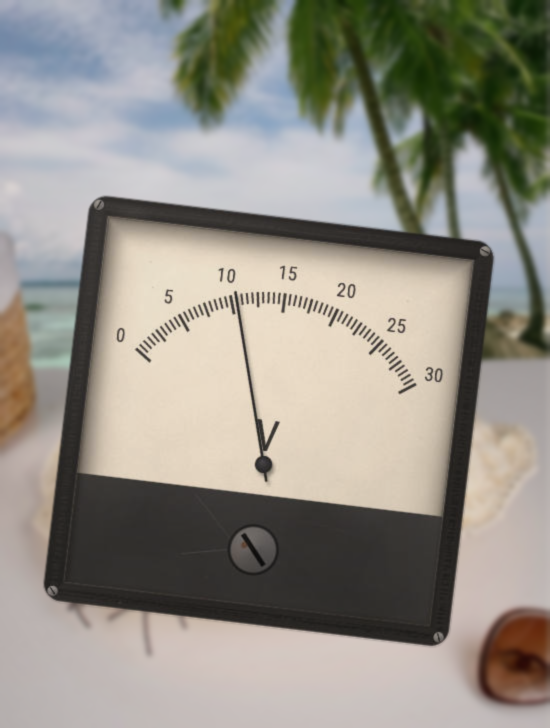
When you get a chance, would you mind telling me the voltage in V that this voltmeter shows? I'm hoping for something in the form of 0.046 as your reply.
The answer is 10.5
